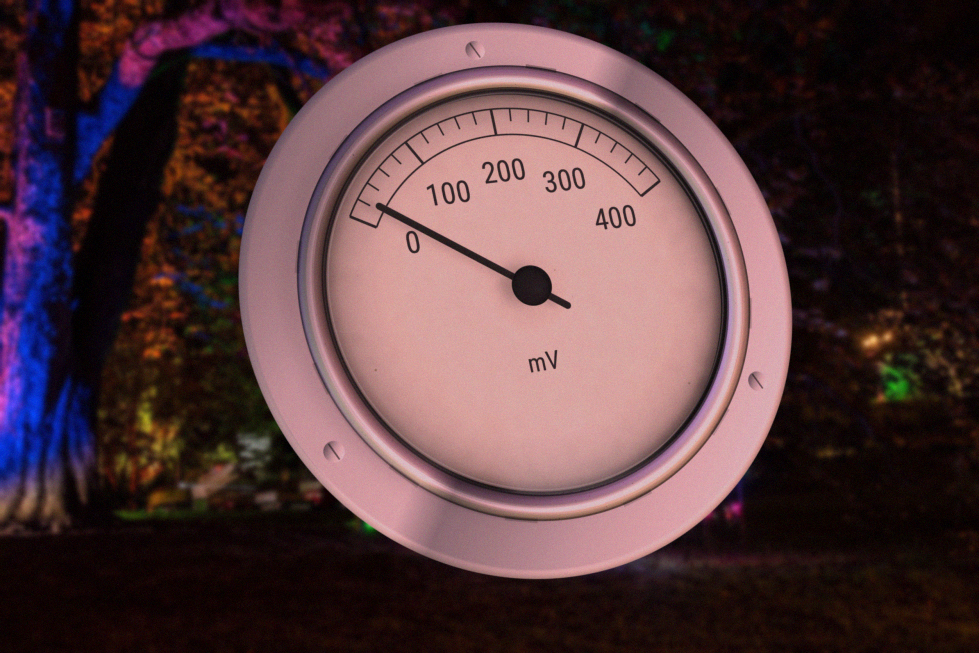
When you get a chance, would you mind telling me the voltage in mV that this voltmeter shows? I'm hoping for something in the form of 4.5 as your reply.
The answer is 20
